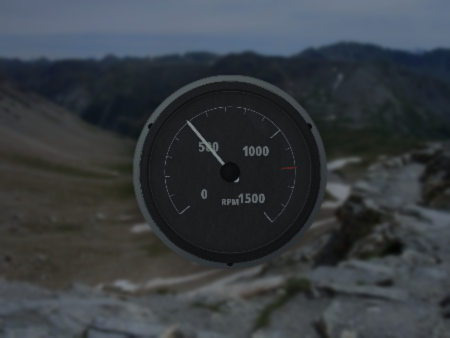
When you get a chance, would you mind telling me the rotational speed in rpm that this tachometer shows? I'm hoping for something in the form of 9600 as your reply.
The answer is 500
